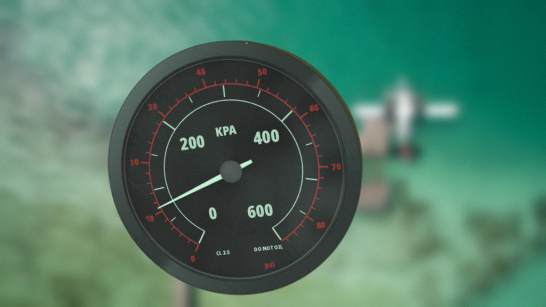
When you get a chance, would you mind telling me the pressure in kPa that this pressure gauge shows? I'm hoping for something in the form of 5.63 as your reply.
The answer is 75
